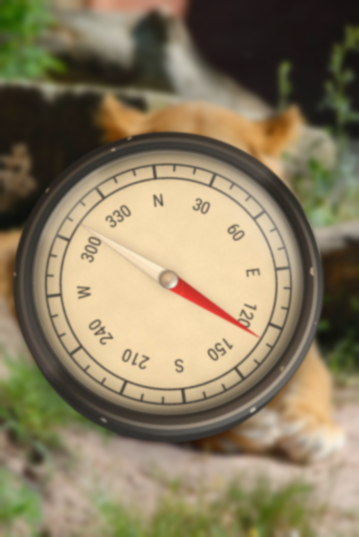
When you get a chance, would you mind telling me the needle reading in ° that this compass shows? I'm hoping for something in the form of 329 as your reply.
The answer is 130
